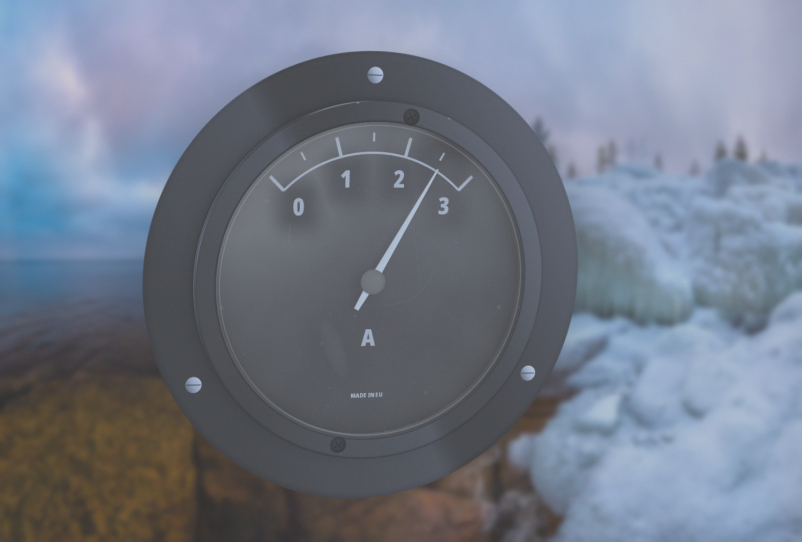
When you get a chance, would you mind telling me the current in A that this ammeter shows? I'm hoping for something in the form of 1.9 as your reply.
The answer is 2.5
